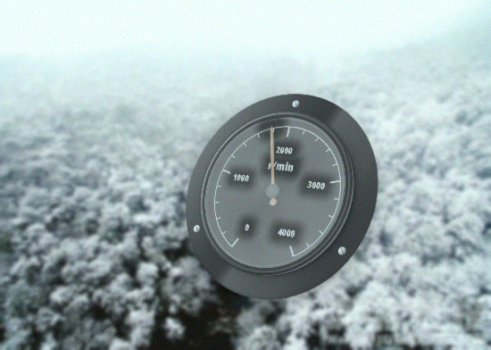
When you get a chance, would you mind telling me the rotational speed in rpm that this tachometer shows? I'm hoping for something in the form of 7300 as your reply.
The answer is 1800
